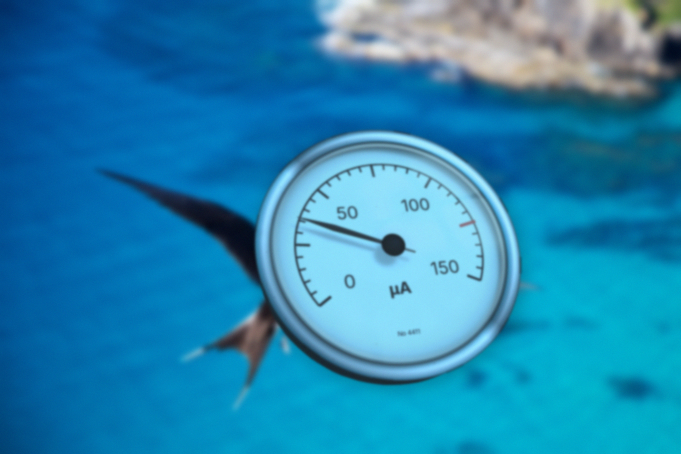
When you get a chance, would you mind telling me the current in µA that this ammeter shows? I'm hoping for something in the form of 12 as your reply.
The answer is 35
